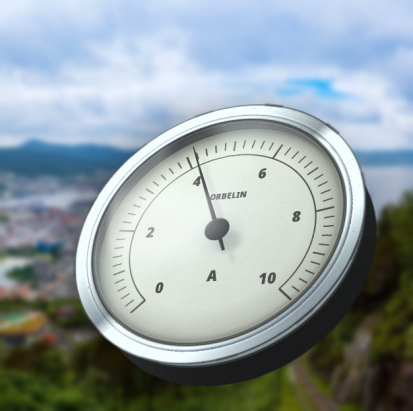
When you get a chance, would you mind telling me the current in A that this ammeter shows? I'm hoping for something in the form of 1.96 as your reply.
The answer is 4.2
